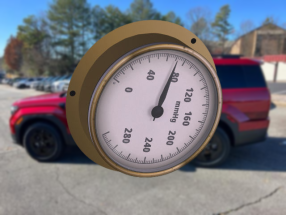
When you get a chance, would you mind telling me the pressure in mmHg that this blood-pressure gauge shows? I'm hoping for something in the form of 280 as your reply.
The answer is 70
